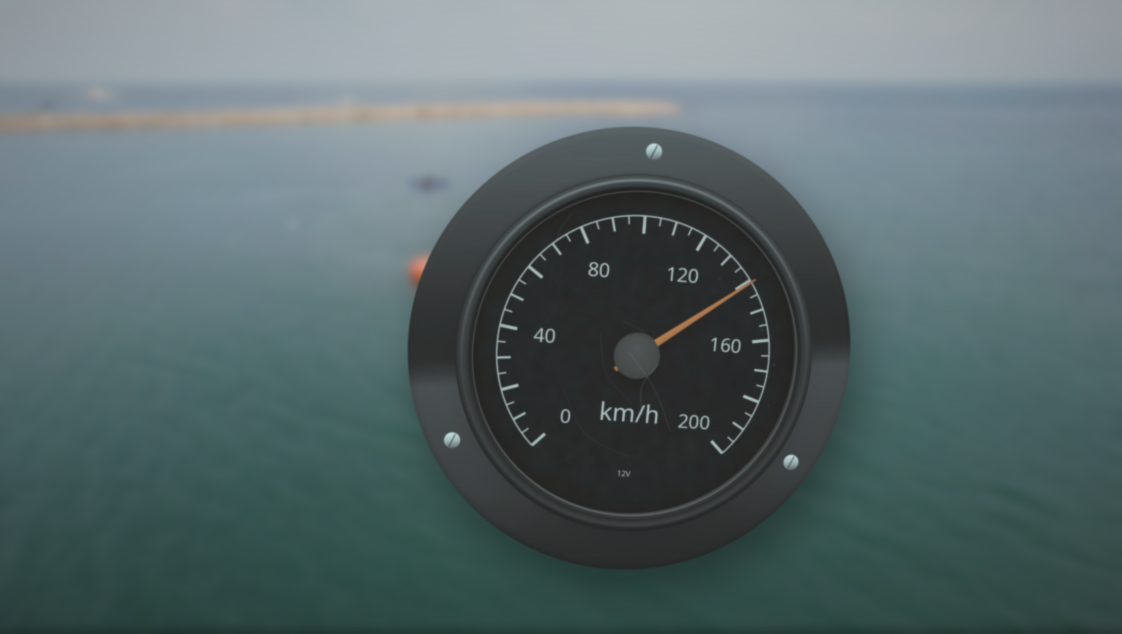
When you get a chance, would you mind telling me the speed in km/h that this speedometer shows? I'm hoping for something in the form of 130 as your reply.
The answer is 140
